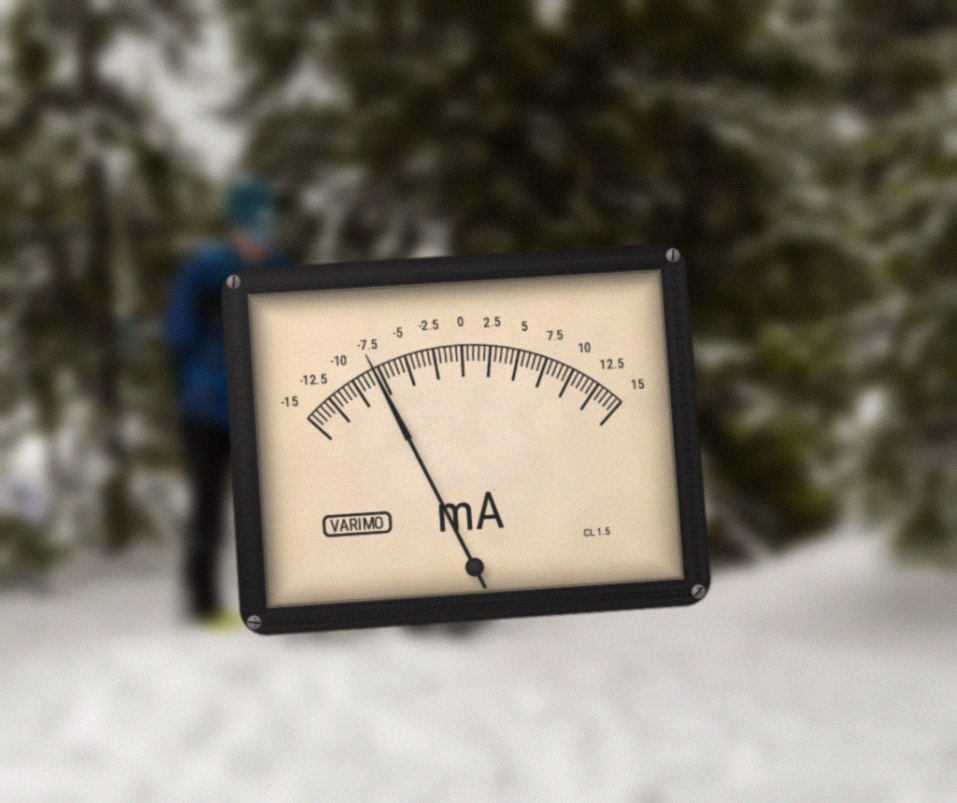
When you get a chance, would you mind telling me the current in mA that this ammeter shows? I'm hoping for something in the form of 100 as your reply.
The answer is -8
